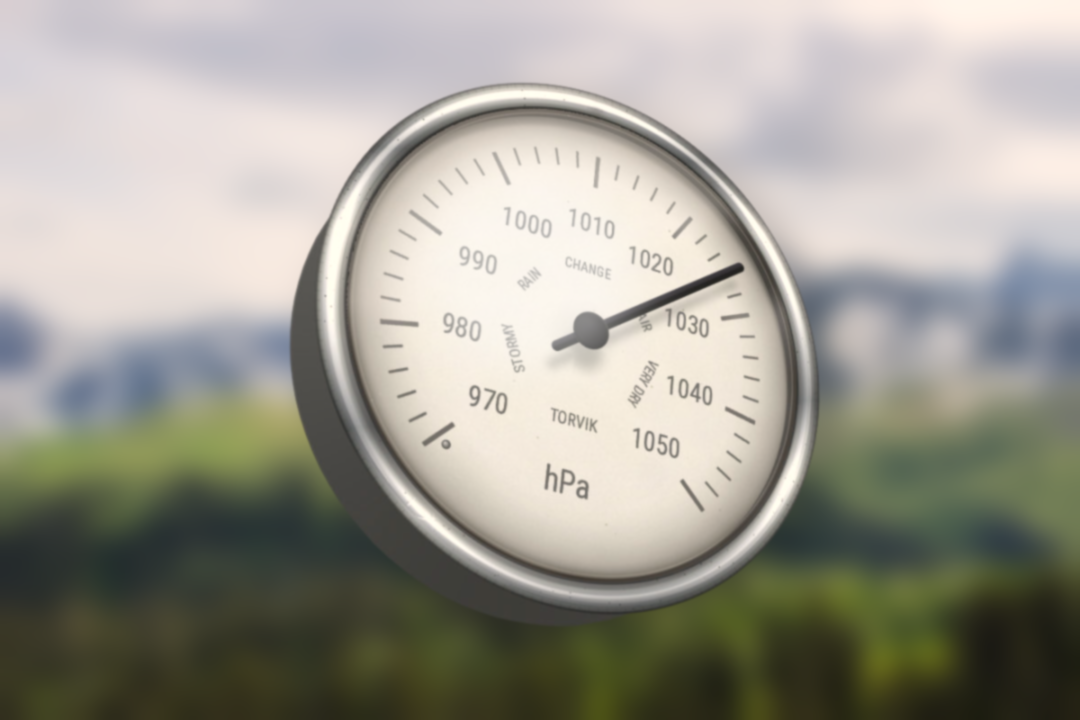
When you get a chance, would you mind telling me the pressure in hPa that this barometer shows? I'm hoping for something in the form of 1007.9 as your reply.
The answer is 1026
